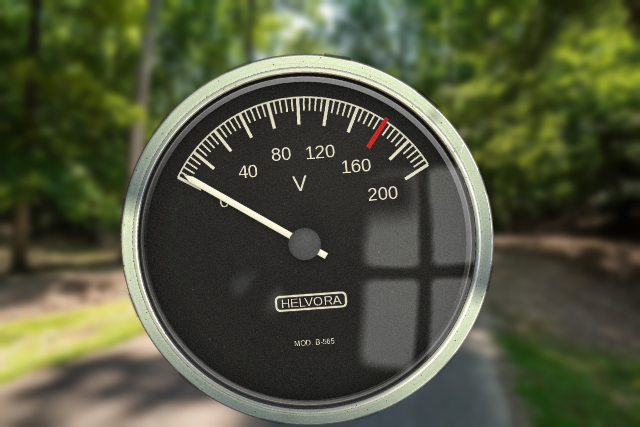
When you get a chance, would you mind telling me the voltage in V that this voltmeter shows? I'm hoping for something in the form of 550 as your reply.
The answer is 4
